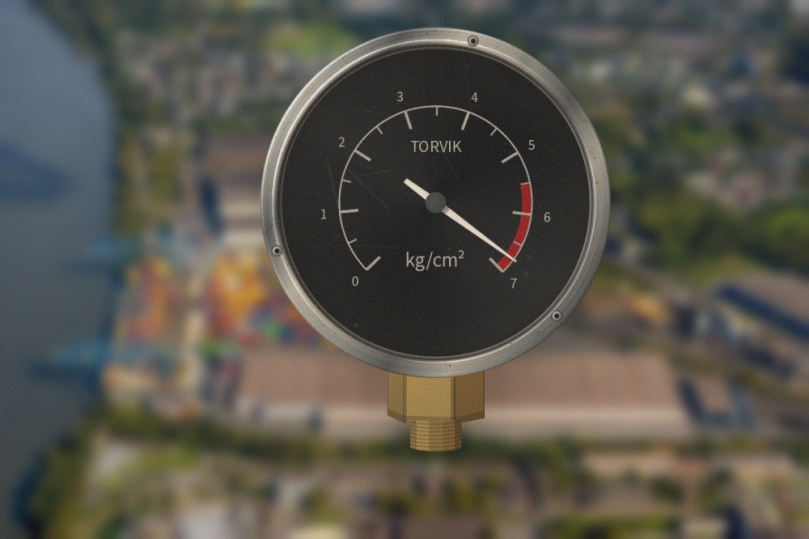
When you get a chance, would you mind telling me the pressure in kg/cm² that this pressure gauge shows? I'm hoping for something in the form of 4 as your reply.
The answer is 6.75
